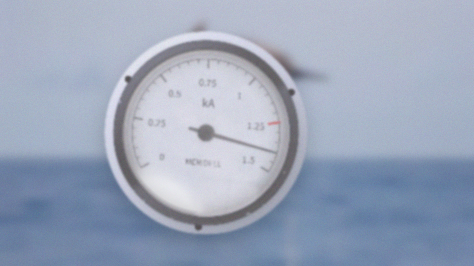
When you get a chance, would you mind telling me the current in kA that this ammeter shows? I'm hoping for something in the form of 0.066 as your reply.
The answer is 1.4
